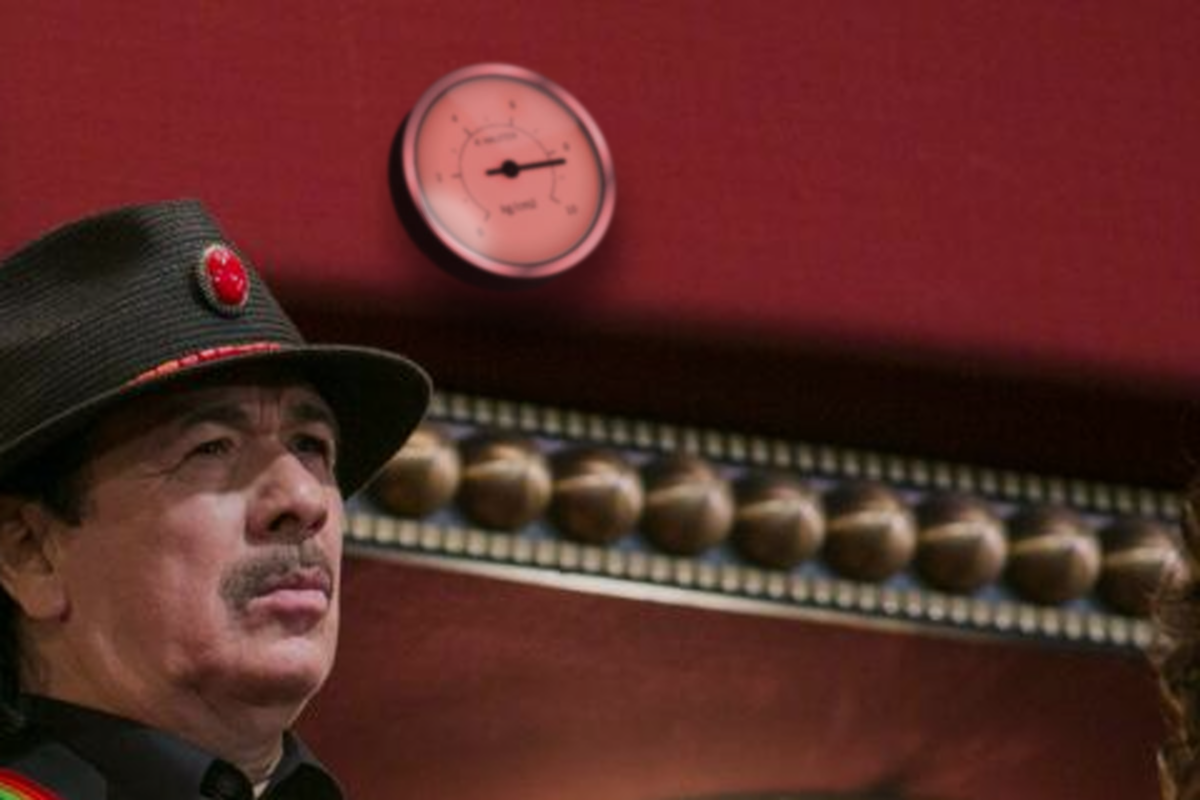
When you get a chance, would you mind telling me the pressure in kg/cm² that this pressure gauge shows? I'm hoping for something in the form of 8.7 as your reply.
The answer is 8.5
